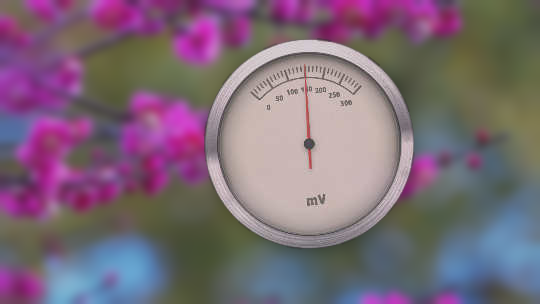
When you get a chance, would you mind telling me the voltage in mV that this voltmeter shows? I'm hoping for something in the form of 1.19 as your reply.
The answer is 150
